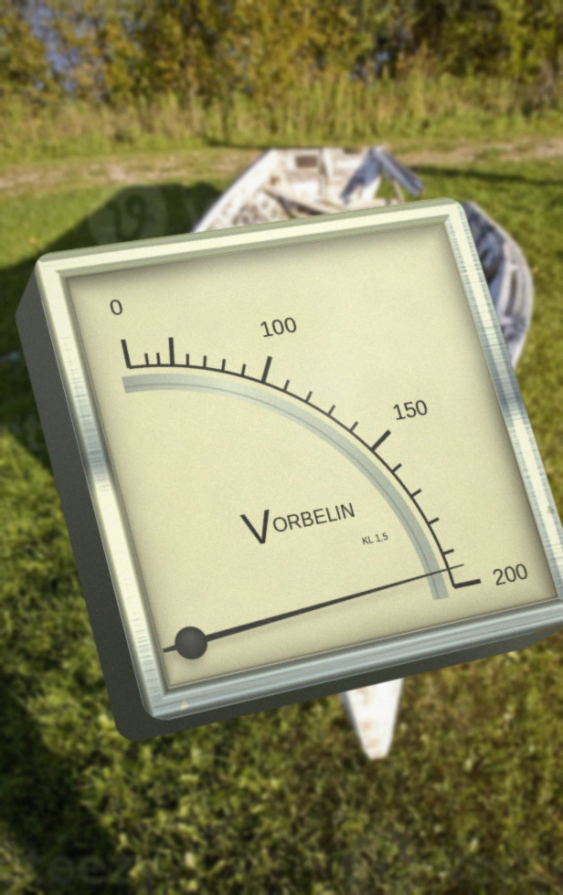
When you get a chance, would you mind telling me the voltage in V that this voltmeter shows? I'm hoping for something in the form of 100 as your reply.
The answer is 195
